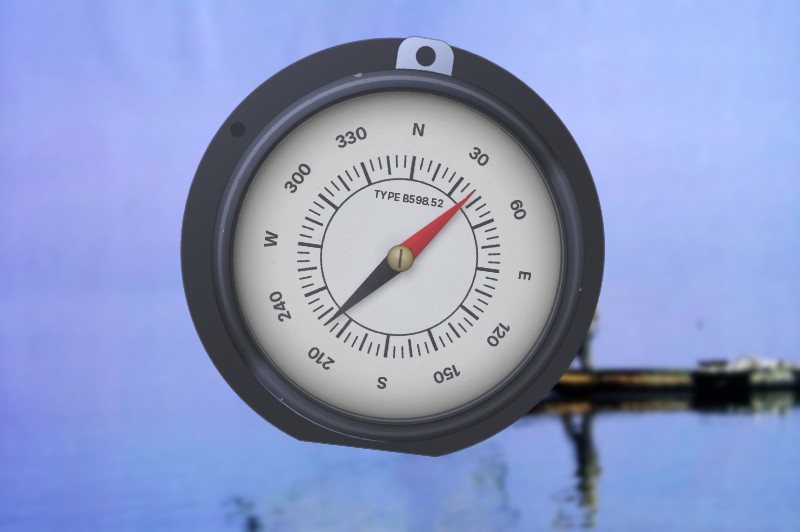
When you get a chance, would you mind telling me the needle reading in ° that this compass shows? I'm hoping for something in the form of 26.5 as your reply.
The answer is 40
